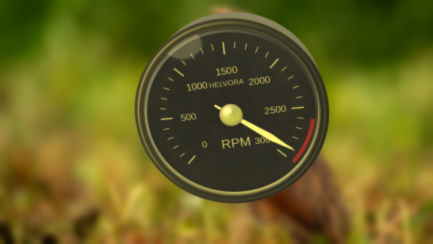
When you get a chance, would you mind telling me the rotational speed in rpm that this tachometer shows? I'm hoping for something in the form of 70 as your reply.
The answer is 2900
